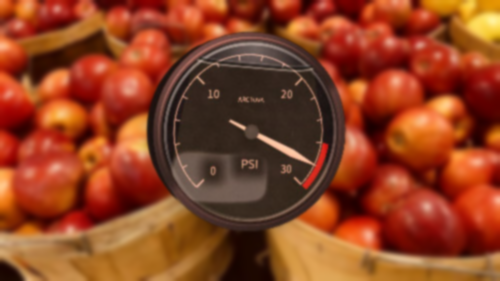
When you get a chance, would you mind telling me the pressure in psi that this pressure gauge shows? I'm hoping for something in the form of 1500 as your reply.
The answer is 28
